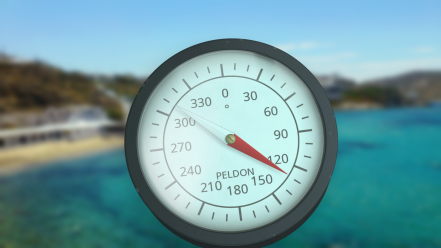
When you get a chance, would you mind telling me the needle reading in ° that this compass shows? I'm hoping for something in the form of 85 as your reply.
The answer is 130
